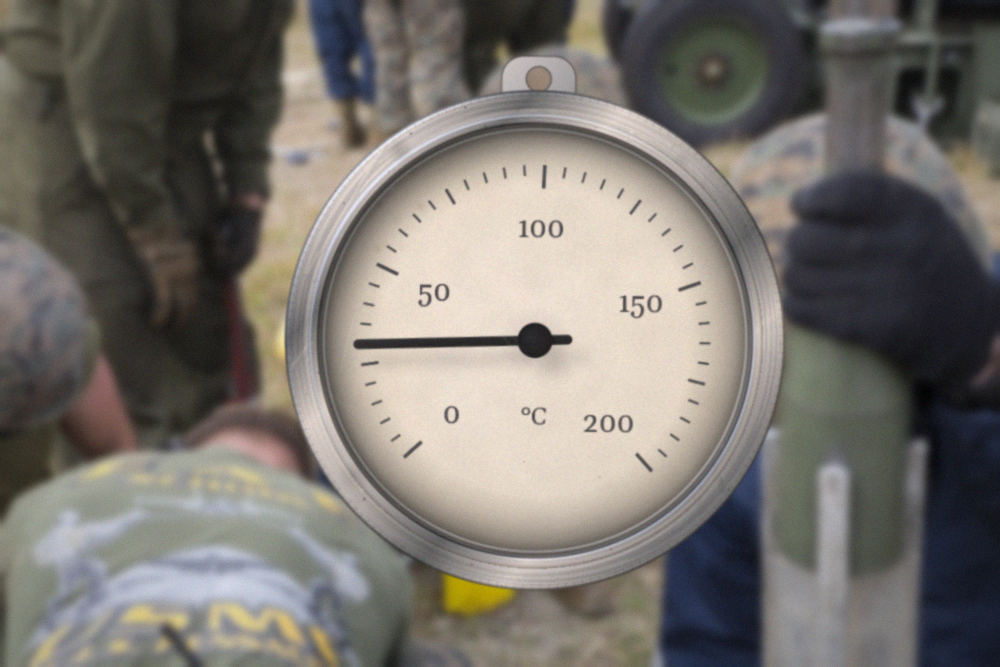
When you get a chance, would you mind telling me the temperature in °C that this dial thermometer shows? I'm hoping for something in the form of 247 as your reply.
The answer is 30
